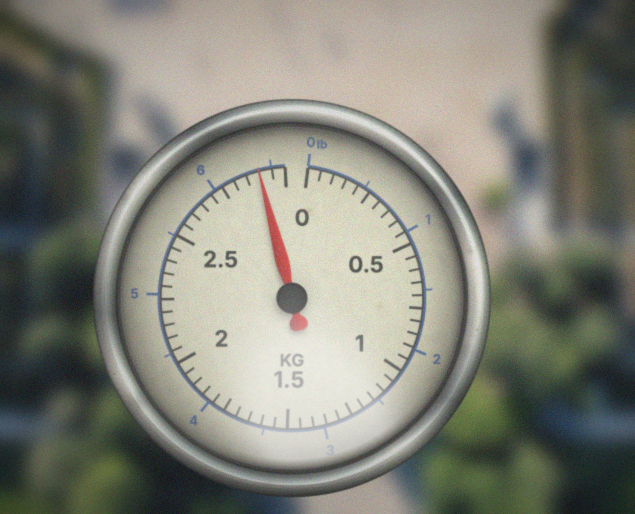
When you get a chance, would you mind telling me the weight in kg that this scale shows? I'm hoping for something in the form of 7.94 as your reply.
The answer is 2.9
